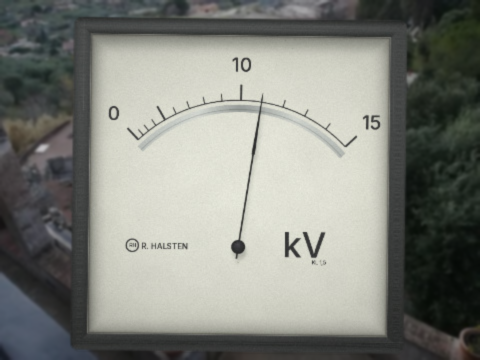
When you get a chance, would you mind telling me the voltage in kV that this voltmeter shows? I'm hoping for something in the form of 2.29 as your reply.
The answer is 11
